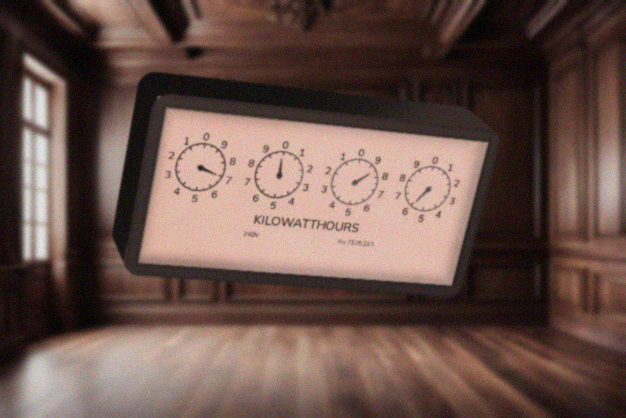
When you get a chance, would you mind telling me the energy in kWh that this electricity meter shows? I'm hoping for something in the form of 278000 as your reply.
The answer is 6986
